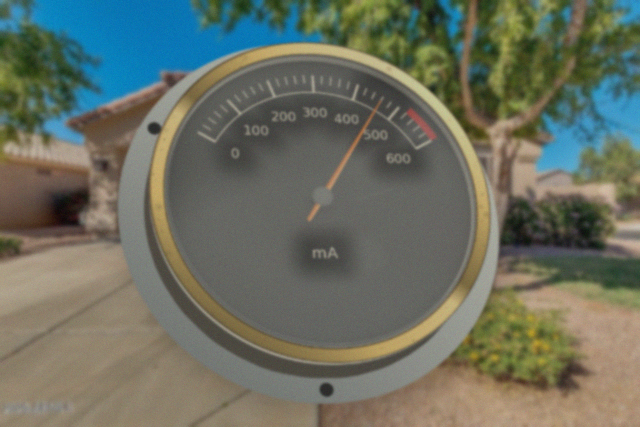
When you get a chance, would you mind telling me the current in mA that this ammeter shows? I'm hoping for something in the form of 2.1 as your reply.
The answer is 460
